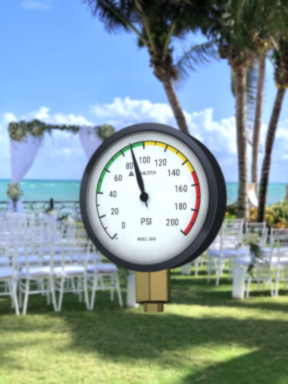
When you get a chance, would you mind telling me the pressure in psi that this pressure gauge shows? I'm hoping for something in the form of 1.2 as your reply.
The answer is 90
